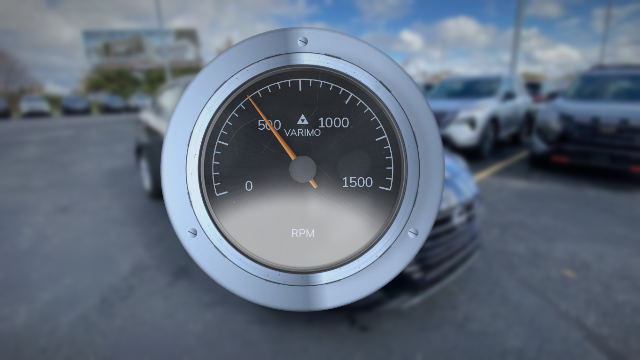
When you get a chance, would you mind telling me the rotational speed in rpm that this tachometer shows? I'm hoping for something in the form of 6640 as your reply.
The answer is 500
